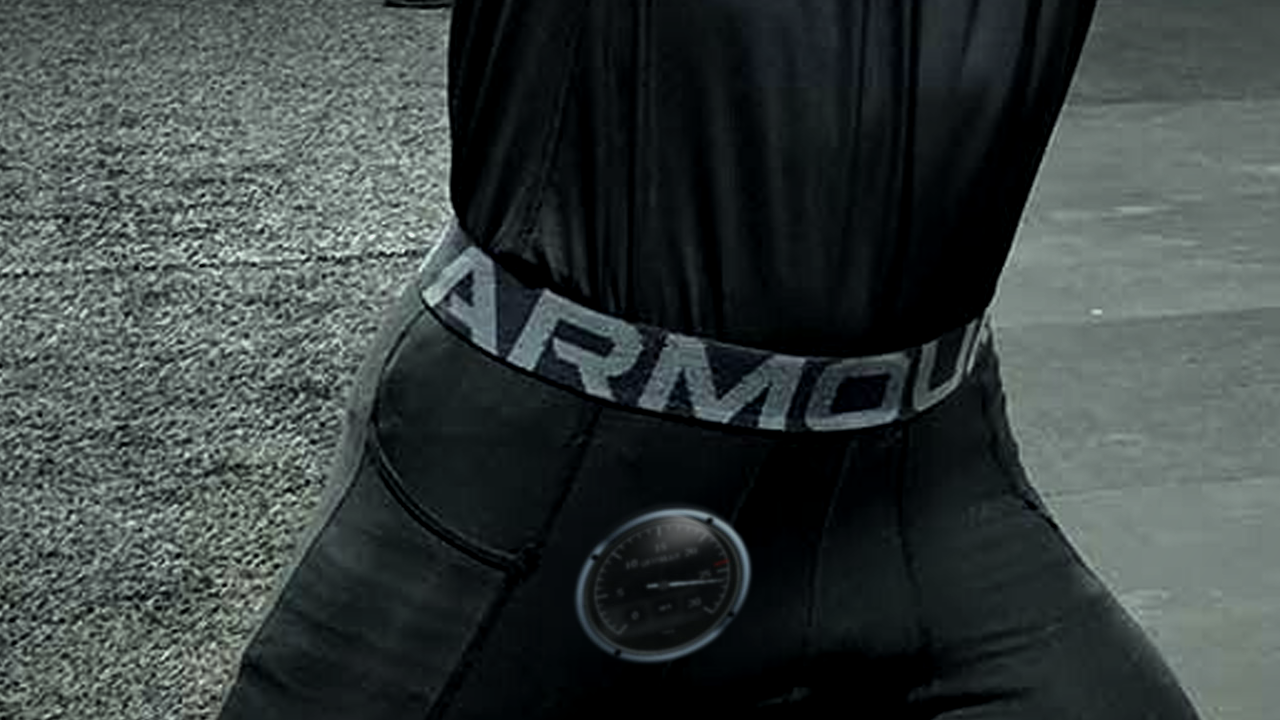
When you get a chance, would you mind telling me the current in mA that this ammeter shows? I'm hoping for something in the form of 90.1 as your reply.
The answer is 26
